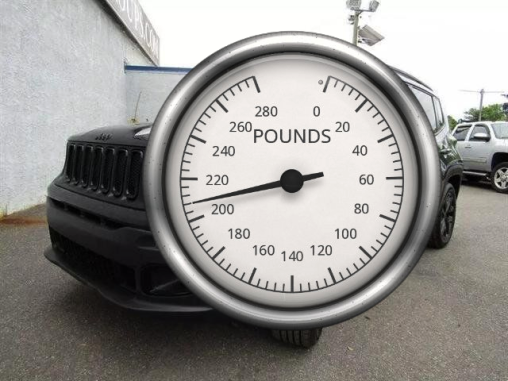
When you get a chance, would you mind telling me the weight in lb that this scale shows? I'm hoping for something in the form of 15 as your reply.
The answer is 208
